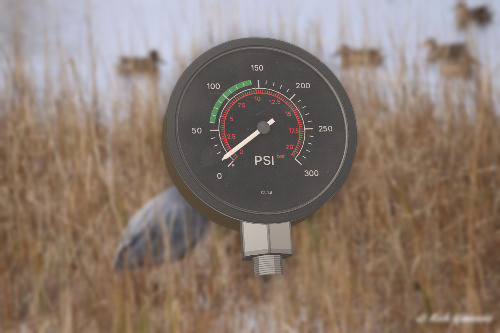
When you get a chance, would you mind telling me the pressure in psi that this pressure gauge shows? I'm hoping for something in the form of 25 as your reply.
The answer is 10
